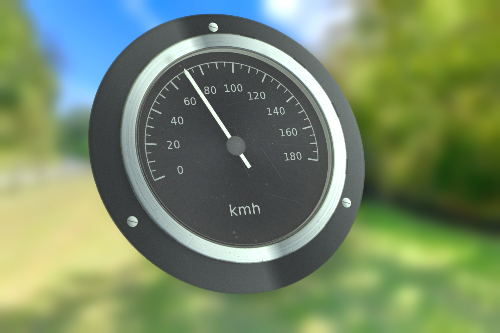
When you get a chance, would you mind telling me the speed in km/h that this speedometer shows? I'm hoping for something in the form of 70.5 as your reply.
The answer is 70
